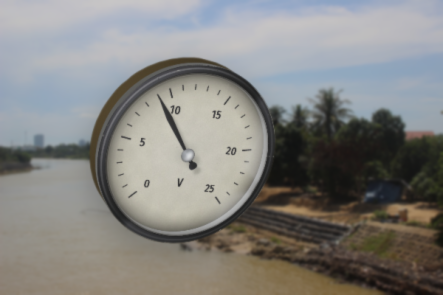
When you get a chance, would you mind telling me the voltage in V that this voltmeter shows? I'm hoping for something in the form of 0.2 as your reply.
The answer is 9
